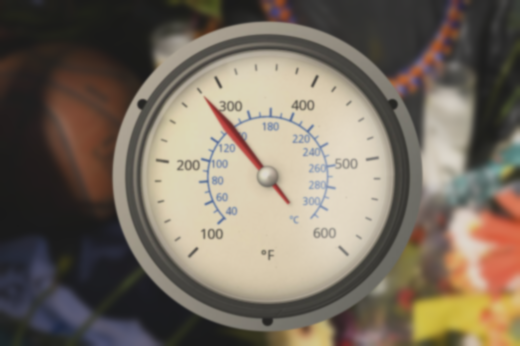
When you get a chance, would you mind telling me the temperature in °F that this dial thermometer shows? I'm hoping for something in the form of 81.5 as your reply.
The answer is 280
